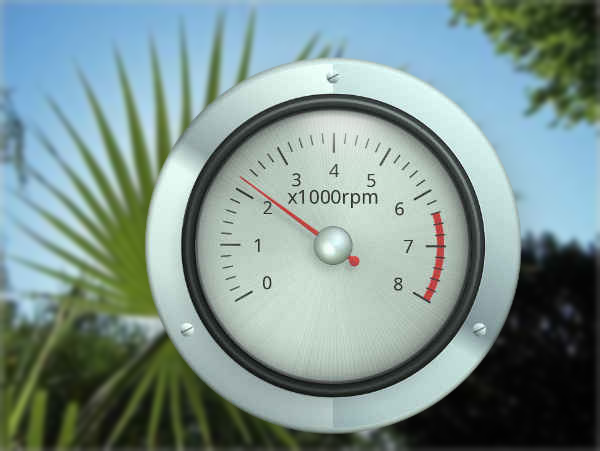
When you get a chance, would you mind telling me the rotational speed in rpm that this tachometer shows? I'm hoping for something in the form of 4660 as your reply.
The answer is 2200
